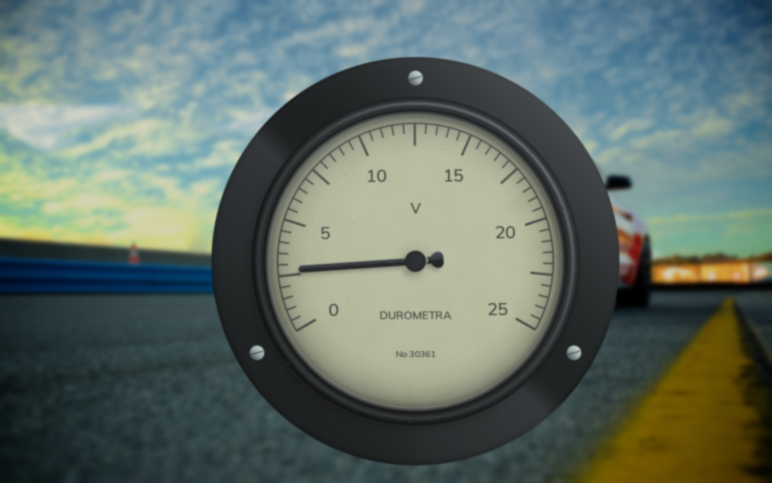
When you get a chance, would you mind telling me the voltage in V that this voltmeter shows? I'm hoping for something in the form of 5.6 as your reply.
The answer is 2.75
